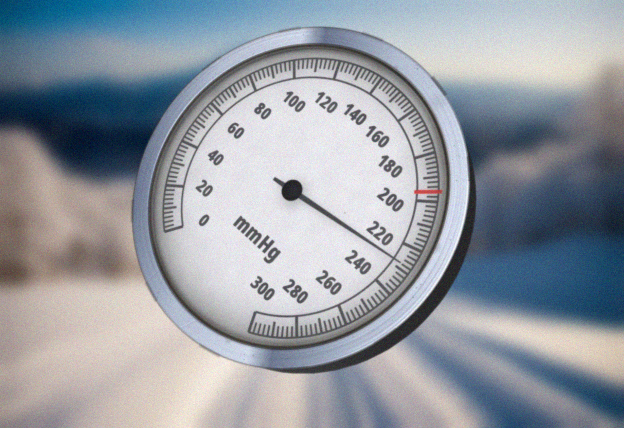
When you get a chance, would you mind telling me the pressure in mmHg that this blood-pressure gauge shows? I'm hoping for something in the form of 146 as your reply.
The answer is 228
